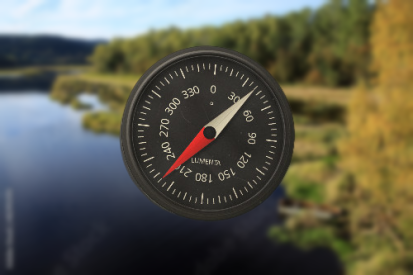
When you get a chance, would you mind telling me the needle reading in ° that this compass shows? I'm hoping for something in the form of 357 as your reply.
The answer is 220
